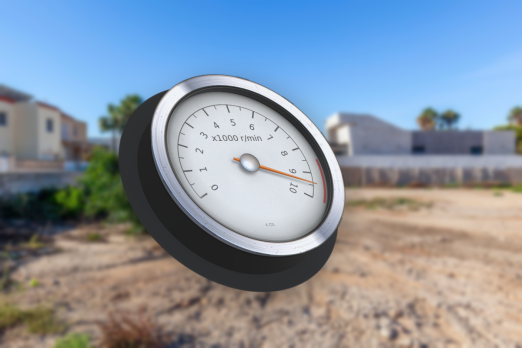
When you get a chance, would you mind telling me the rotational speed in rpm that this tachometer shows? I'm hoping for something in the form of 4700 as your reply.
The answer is 9500
